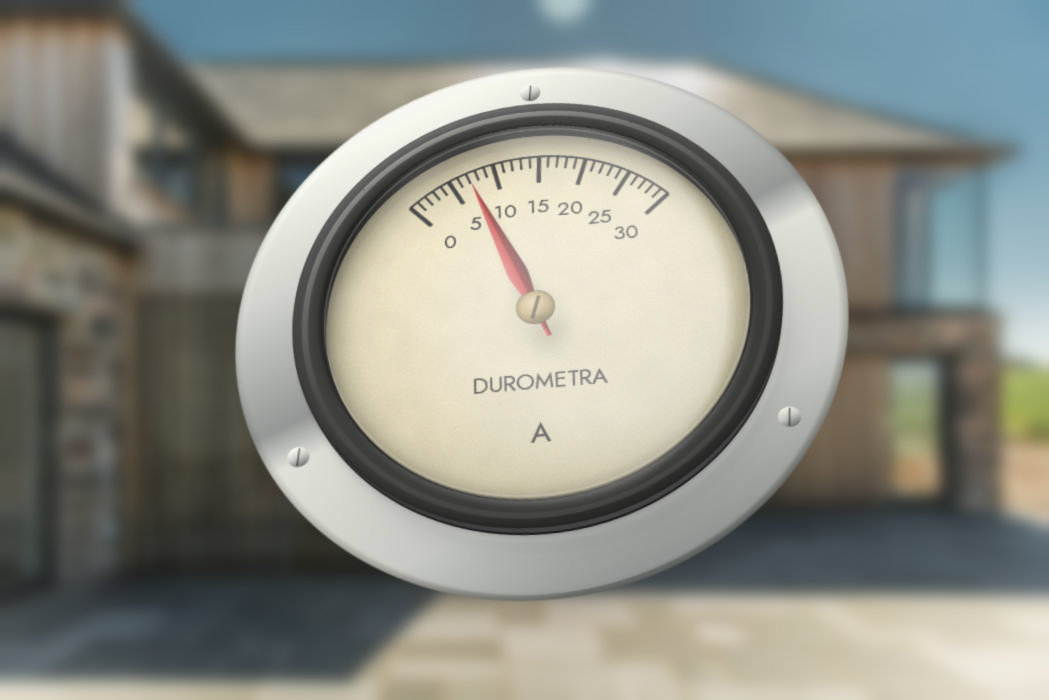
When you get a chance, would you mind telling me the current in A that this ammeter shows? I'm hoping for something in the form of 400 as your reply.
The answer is 7
